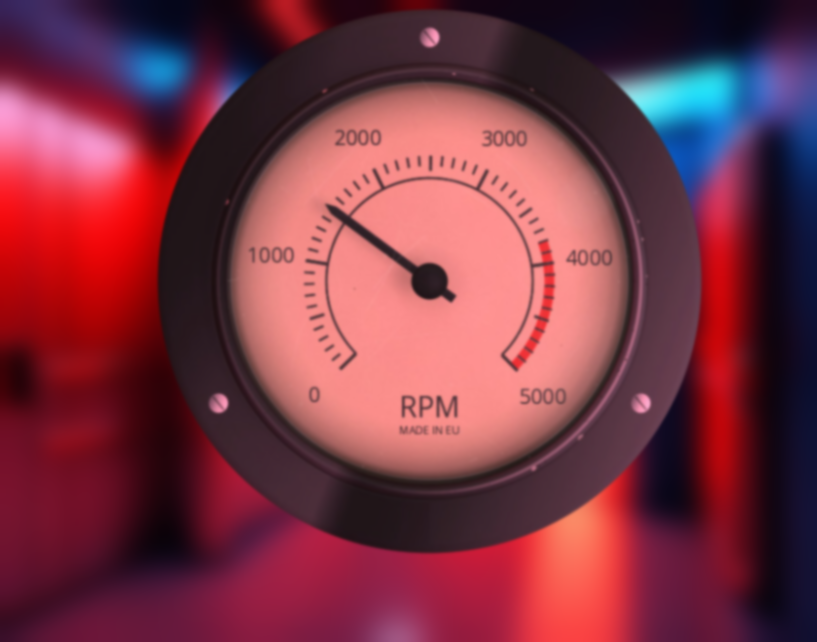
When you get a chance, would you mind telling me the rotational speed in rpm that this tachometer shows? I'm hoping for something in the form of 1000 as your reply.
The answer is 1500
